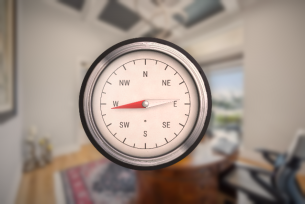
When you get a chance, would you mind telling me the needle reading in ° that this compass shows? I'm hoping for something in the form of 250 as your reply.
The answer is 262.5
